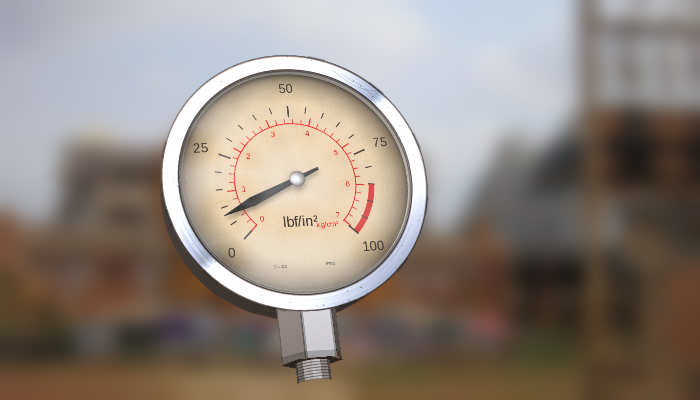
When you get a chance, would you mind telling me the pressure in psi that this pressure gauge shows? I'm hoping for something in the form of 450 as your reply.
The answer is 7.5
